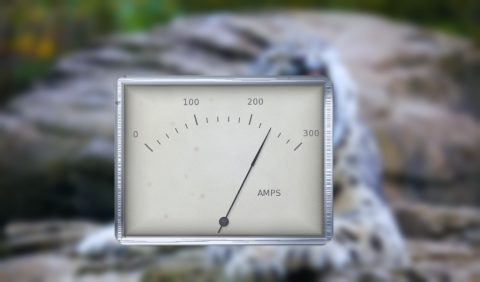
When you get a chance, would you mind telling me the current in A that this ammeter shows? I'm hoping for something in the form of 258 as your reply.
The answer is 240
